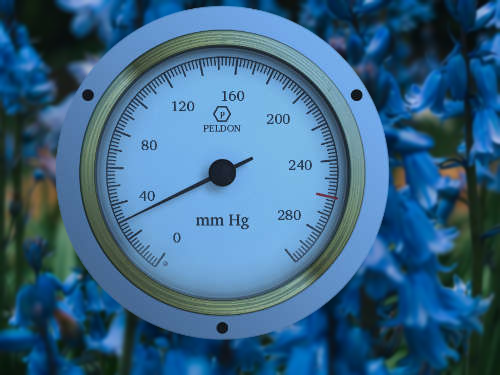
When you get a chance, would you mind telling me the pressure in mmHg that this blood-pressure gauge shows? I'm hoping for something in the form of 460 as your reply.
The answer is 30
